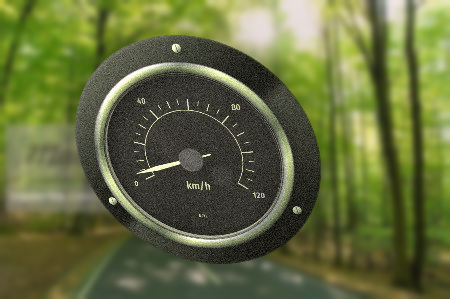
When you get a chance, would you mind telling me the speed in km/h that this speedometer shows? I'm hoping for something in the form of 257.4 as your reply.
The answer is 5
